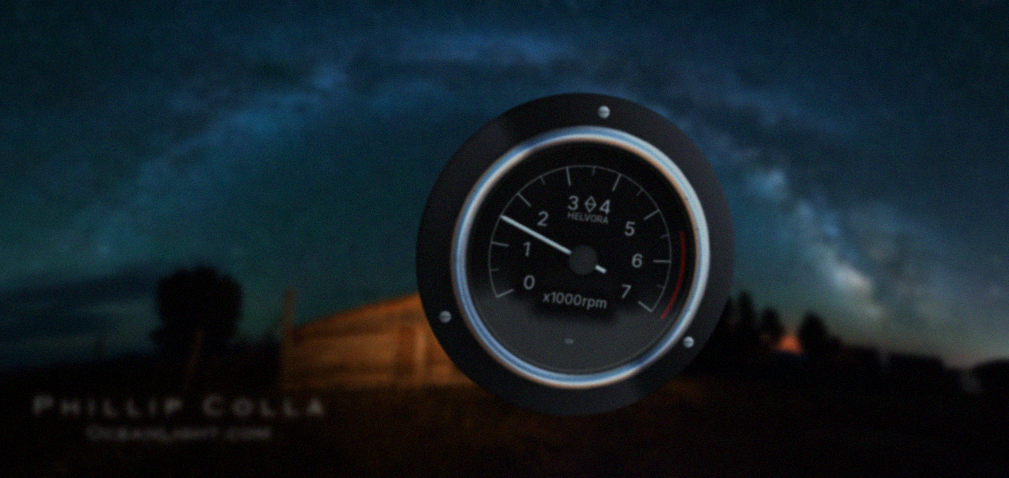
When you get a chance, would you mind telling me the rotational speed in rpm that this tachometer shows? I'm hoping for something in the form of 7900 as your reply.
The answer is 1500
